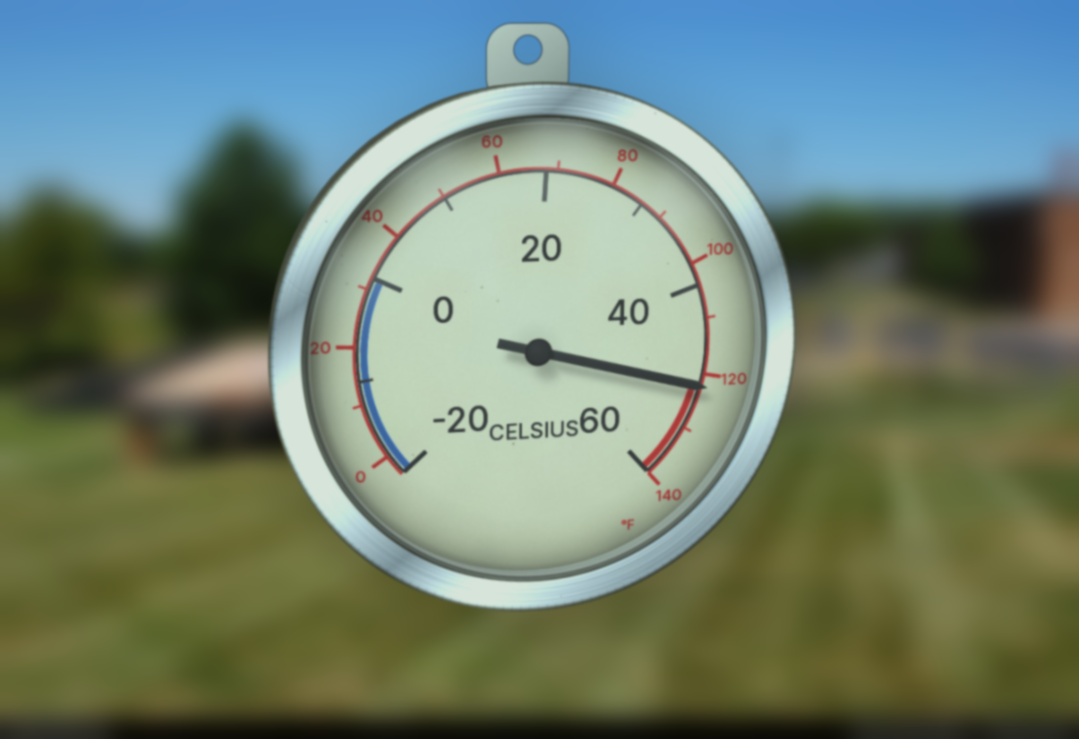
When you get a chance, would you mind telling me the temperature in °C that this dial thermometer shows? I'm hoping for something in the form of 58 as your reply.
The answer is 50
